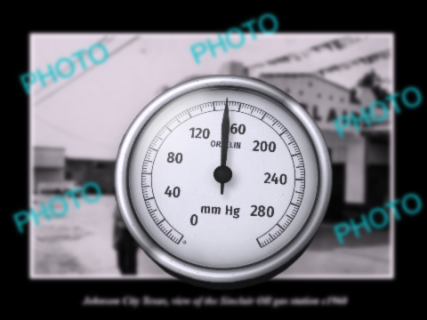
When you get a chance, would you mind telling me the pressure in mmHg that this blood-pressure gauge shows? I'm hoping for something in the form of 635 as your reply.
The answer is 150
